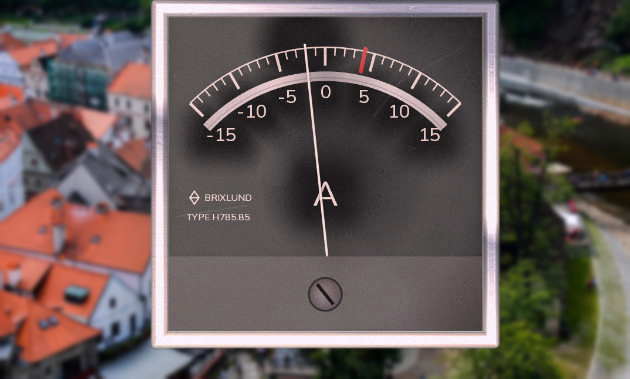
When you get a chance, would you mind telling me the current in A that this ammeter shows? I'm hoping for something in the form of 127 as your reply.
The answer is -2
